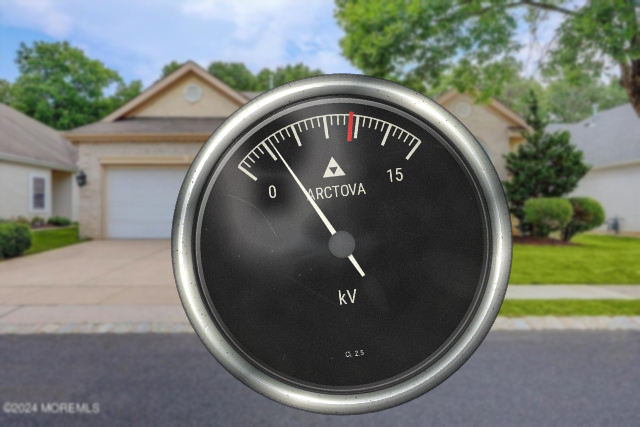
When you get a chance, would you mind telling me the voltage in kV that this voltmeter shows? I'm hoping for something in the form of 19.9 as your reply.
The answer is 3
